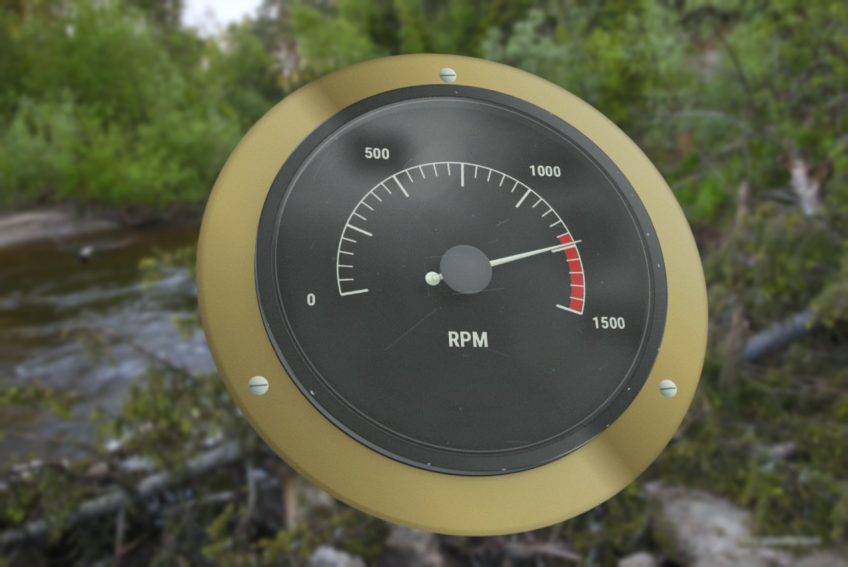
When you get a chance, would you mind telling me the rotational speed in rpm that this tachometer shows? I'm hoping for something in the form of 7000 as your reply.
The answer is 1250
